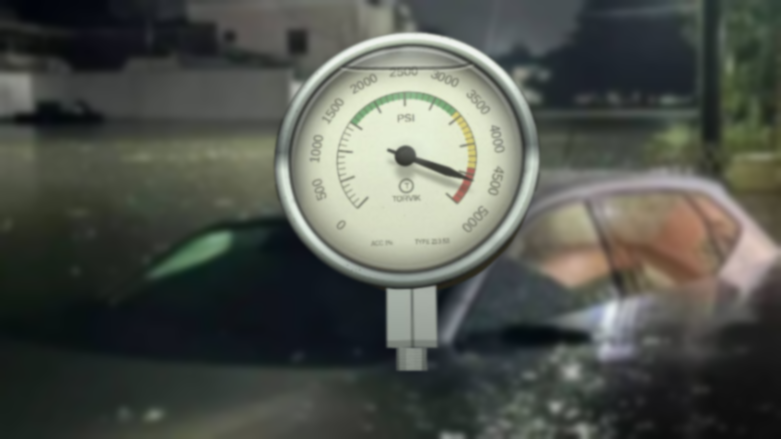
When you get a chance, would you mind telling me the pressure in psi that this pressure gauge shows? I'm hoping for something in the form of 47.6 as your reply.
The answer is 4600
